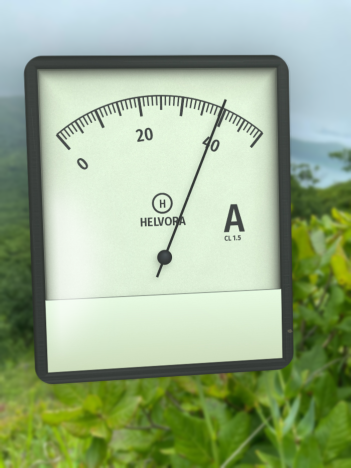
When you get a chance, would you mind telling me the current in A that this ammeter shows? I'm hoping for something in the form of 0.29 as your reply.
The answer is 39
